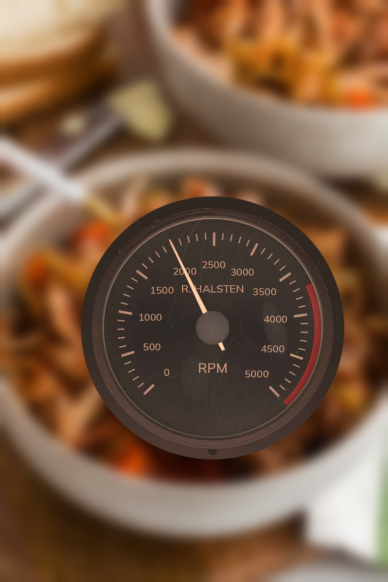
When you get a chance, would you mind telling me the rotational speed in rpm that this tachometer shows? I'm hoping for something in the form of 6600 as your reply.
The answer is 2000
